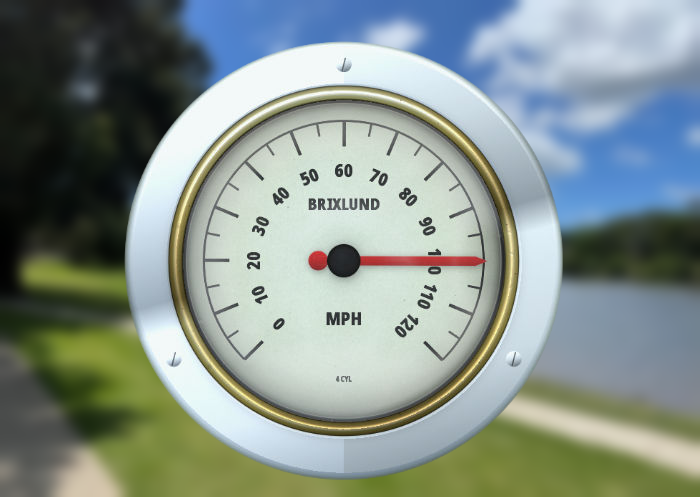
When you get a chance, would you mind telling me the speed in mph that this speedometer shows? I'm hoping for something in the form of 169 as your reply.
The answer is 100
